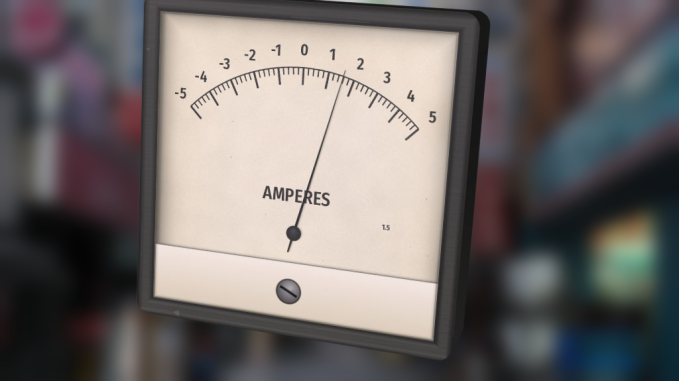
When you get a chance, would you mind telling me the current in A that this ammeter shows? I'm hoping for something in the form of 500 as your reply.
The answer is 1.6
